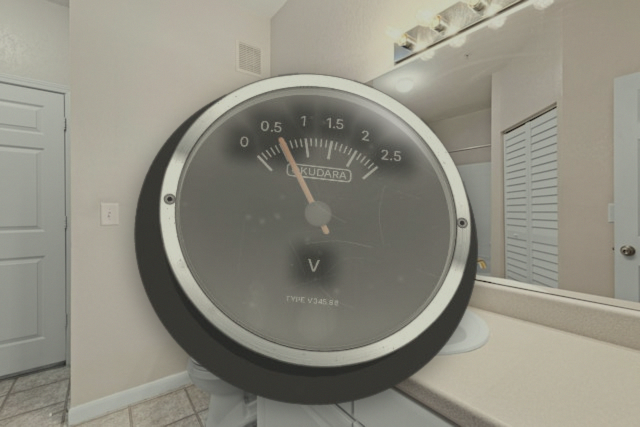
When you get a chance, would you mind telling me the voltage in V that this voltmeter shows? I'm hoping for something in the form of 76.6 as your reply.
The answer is 0.5
